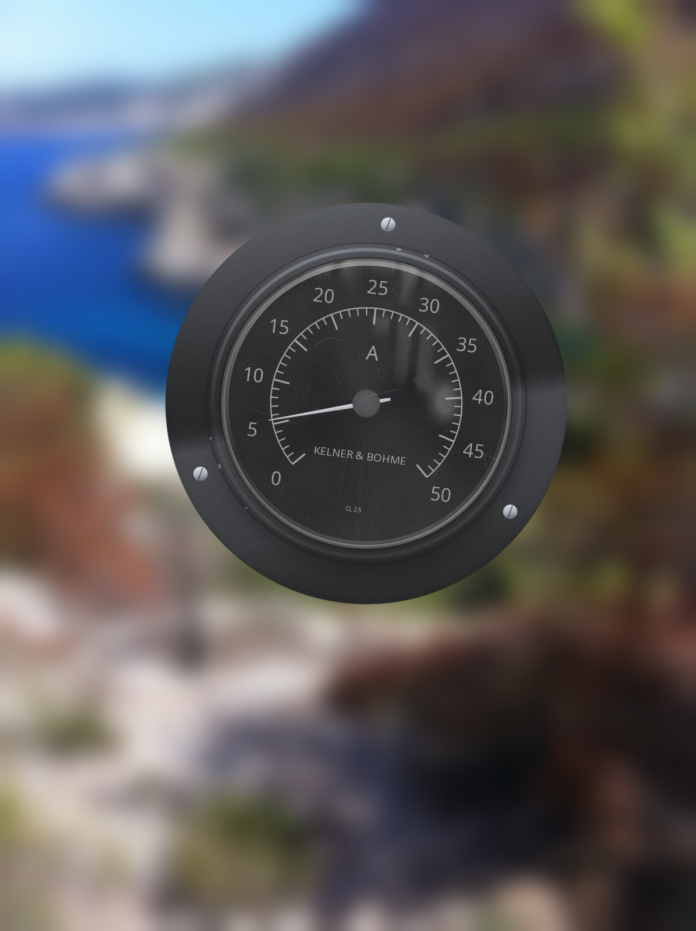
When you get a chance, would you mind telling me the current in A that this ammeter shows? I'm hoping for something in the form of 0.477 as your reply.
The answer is 5.5
